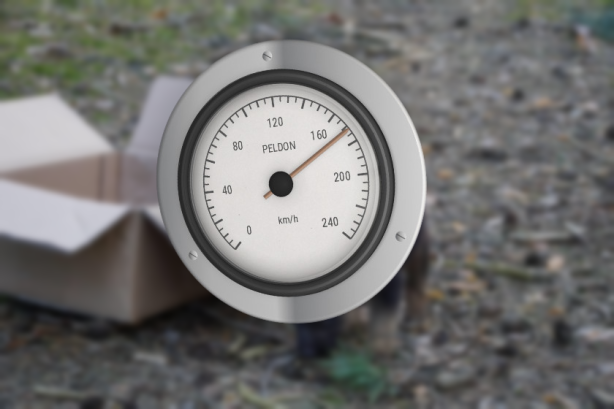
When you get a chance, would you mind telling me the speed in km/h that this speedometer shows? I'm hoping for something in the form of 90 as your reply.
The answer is 172.5
